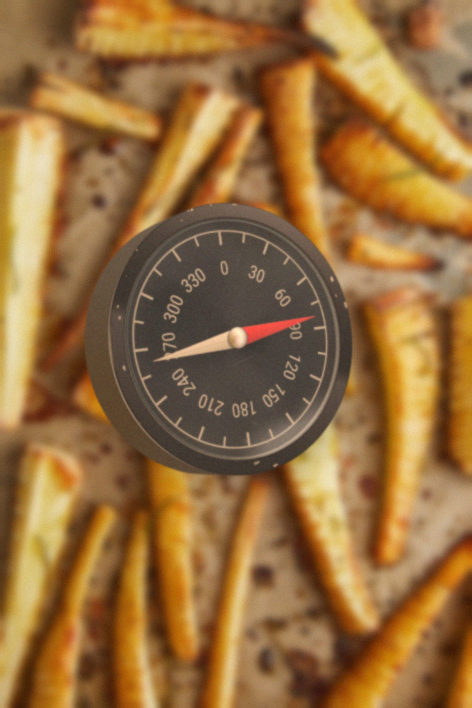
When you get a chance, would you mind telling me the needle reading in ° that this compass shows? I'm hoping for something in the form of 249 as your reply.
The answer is 82.5
